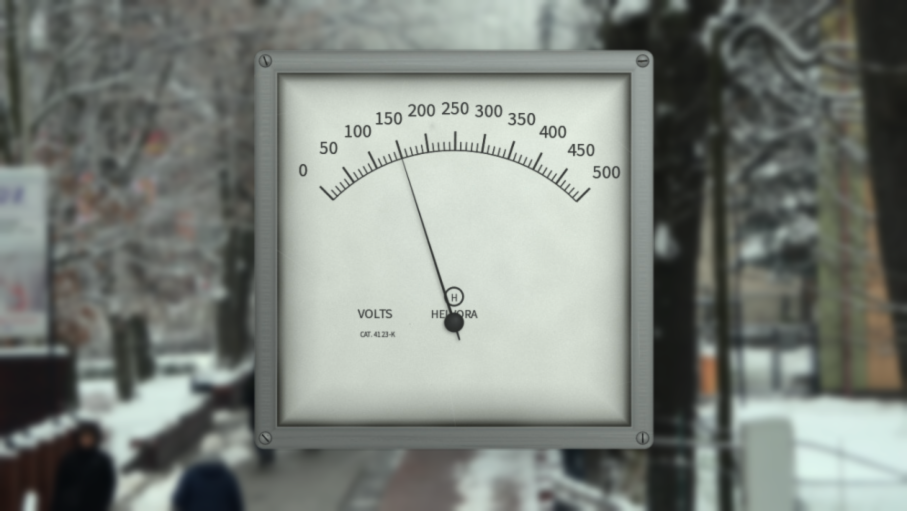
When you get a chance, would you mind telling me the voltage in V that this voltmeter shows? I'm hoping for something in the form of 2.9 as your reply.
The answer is 150
